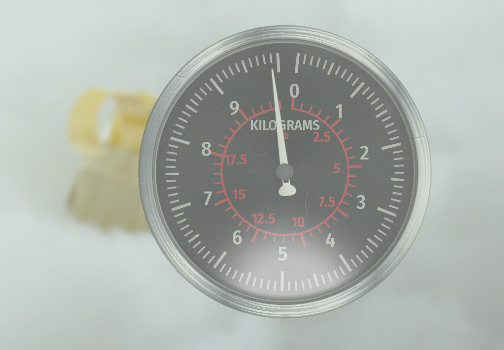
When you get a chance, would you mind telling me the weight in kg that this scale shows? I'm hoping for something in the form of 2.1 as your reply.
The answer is 9.9
